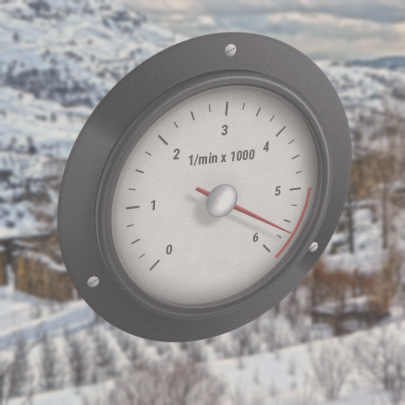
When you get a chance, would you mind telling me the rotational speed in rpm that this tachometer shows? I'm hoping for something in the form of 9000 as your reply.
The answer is 5625
